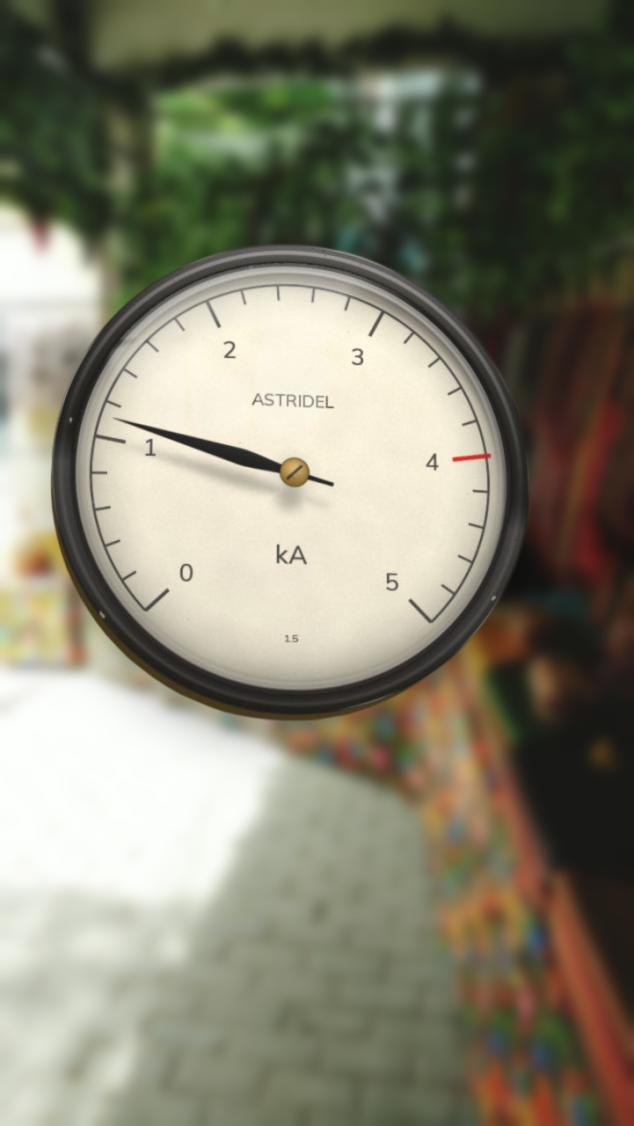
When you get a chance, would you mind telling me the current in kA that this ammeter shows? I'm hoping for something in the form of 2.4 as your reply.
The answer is 1.1
